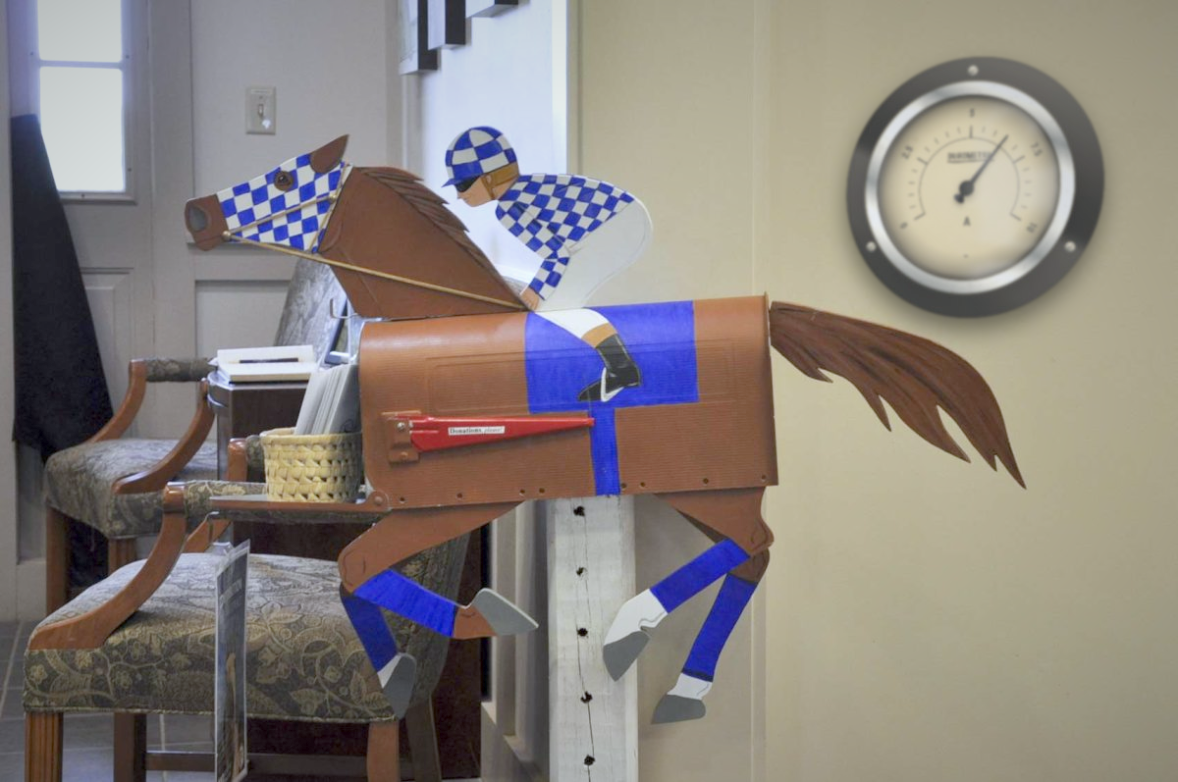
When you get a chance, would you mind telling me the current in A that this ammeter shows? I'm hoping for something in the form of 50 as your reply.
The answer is 6.5
